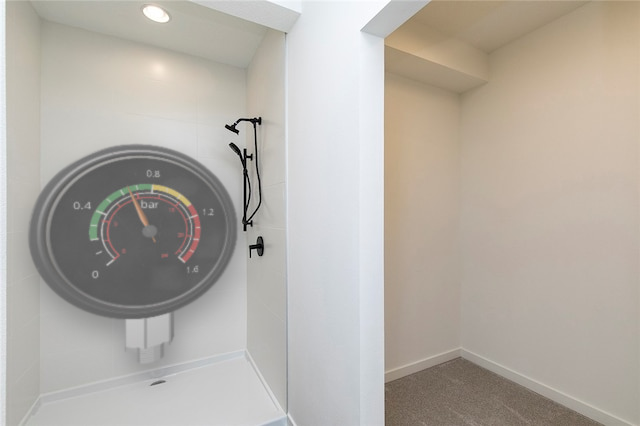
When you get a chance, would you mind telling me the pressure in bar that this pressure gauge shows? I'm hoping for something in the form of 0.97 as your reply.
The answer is 0.65
